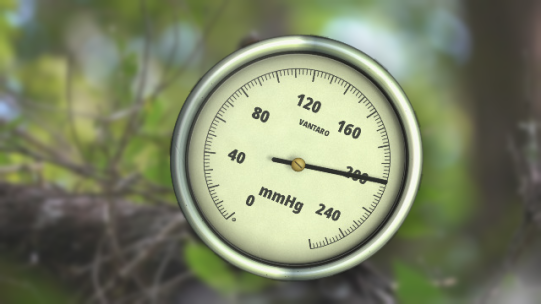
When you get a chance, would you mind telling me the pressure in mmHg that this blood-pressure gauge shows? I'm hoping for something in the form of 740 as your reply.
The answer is 200
